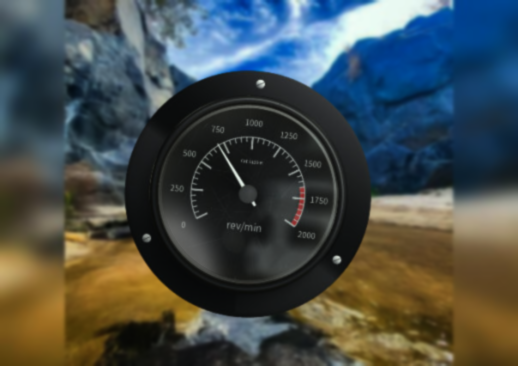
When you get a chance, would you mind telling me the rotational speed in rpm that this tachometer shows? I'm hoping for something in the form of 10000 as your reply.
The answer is 700
